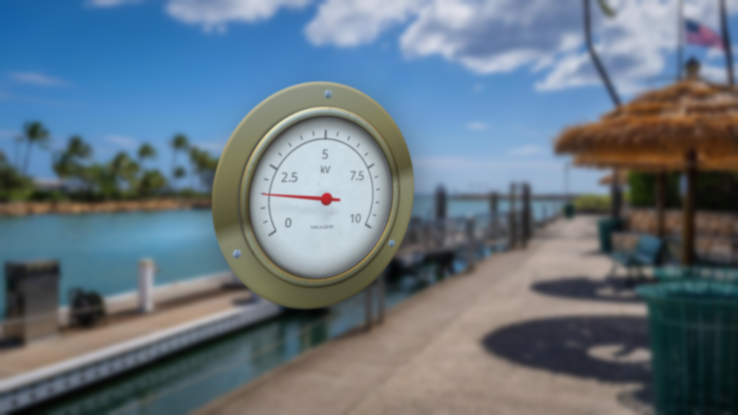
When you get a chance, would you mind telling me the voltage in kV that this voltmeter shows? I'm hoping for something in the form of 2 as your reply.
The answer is 1.5
